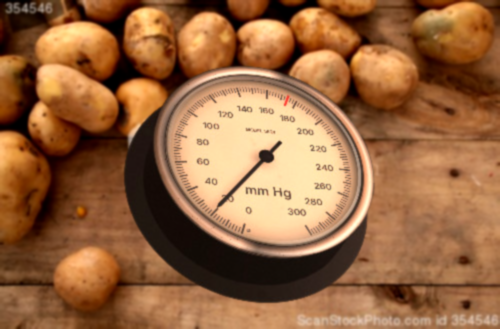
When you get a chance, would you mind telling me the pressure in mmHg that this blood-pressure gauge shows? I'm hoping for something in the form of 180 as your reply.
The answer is 20
